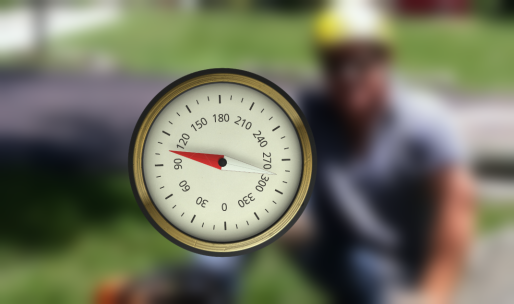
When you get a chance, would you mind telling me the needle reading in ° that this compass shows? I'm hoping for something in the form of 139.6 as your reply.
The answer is 105
